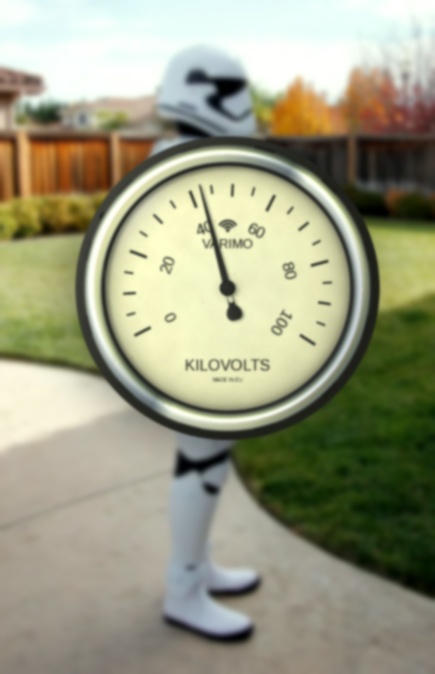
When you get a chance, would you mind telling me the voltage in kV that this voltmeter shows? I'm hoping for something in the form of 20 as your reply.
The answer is 42.5
